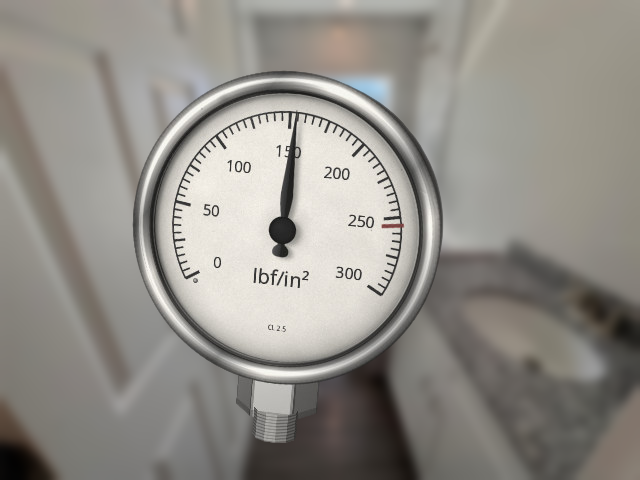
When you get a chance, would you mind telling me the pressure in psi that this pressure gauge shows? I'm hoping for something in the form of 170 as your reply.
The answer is 155
